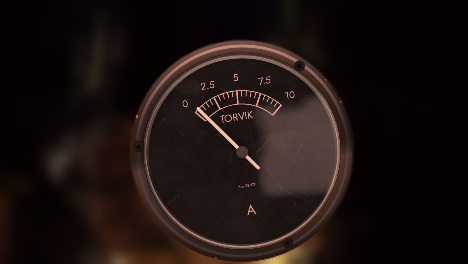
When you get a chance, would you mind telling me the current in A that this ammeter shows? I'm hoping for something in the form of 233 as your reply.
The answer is 0.5
